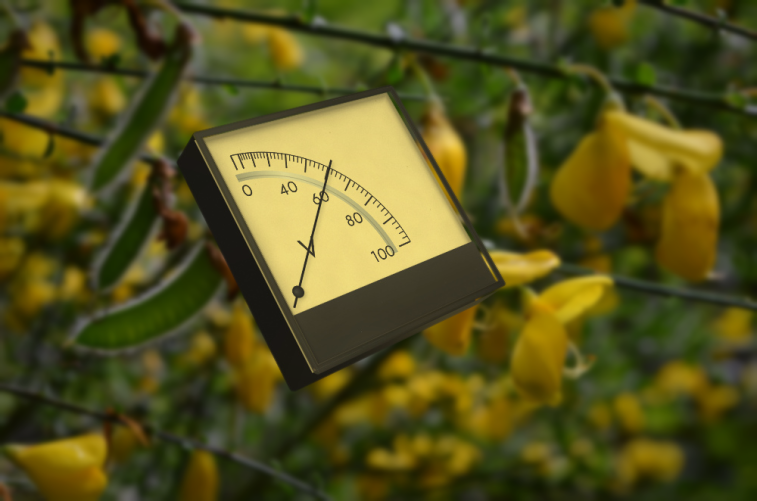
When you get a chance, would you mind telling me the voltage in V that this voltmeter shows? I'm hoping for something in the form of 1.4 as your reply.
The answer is 60
